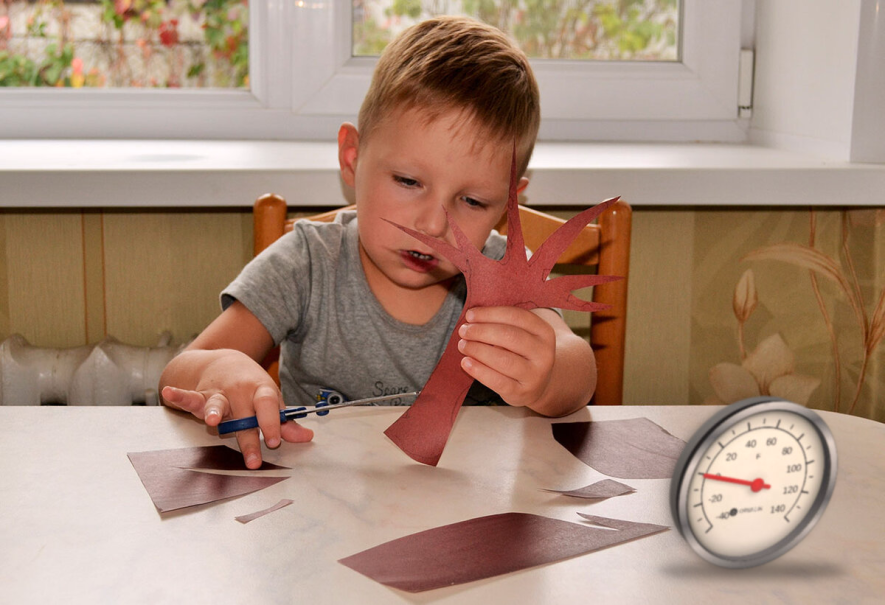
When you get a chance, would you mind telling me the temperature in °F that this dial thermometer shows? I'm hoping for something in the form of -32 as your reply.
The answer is 0
